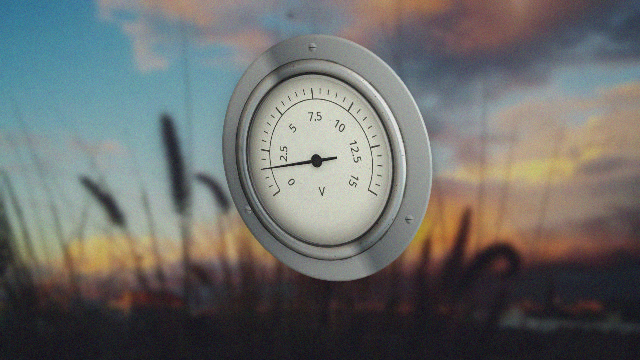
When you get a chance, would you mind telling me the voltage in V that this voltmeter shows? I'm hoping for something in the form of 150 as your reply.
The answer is 1.5
